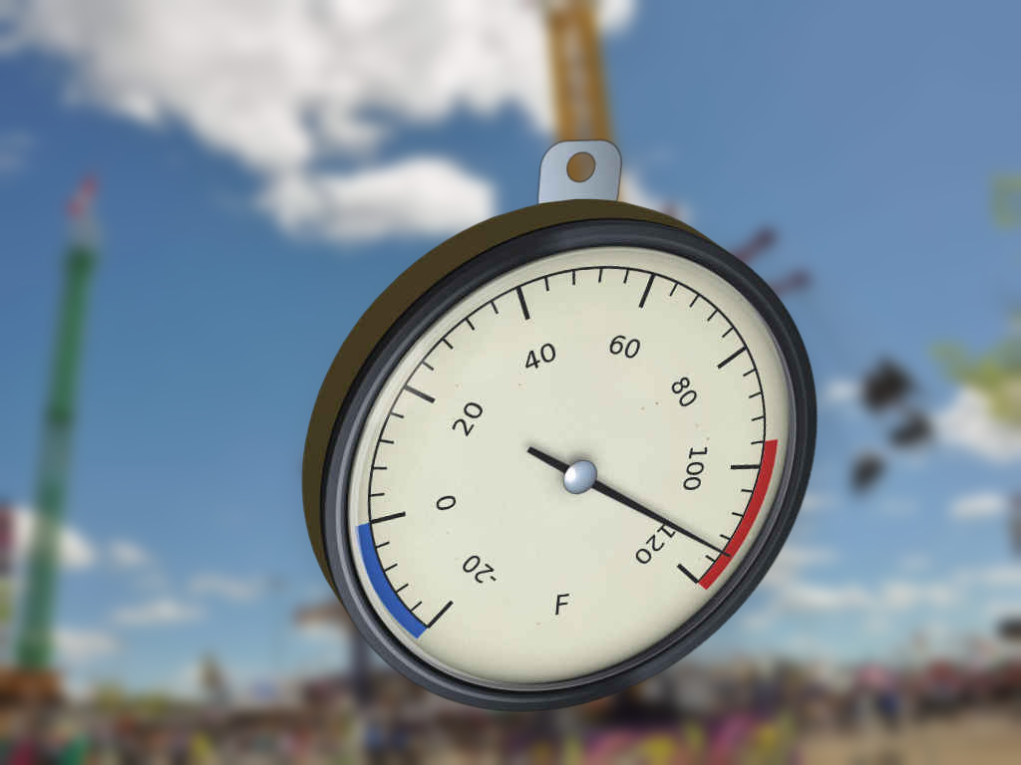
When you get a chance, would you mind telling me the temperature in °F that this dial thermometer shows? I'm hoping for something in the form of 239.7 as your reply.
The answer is 114
